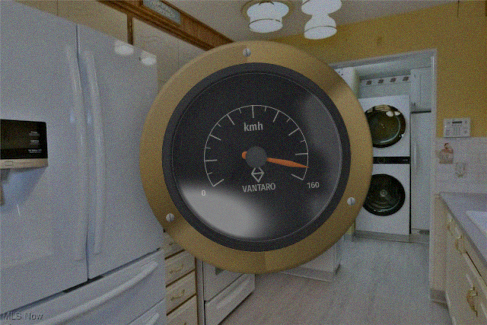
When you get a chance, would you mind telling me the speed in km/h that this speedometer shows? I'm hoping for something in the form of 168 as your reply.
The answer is 150
